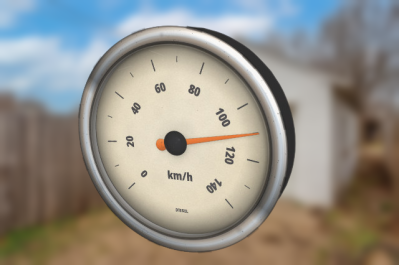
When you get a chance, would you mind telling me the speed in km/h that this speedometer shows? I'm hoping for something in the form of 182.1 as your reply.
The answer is 110
